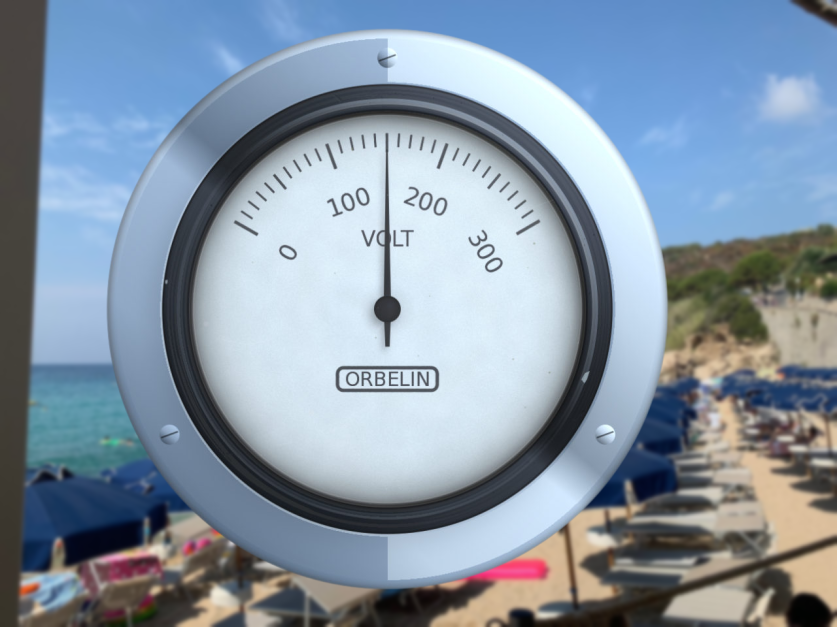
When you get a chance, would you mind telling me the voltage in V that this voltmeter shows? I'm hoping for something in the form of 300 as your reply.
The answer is 150
